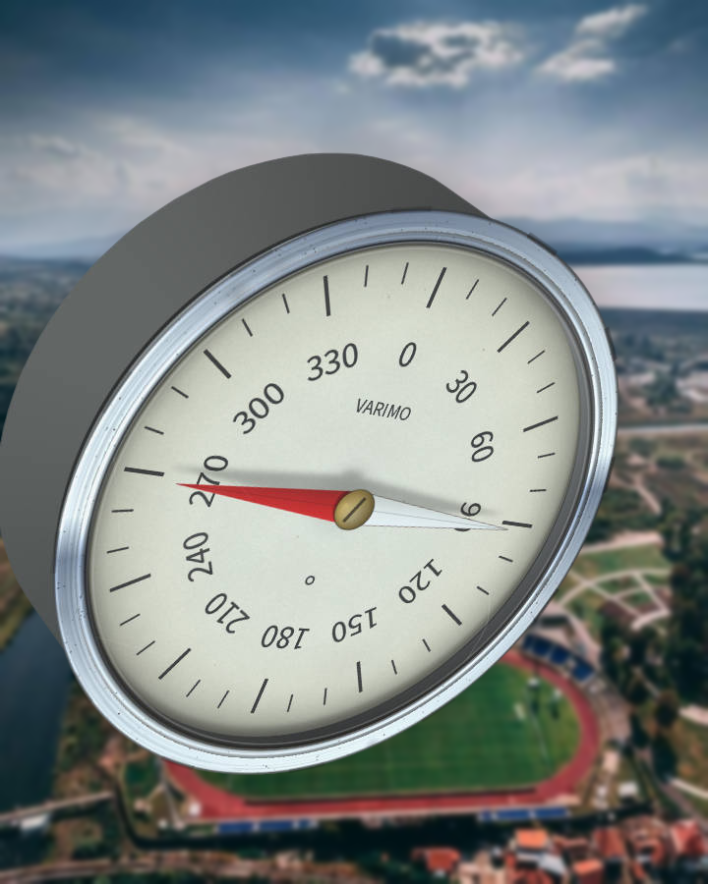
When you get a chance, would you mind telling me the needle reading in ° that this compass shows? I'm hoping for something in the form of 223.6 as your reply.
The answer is 270
